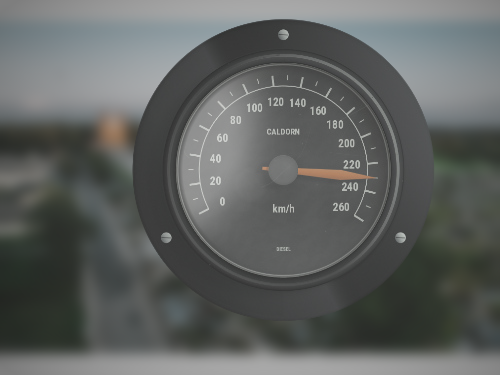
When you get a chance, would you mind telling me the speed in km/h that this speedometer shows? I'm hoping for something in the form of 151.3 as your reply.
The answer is 230
